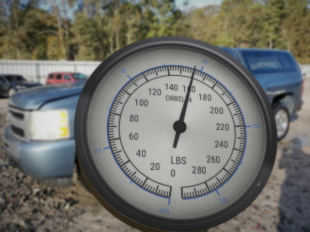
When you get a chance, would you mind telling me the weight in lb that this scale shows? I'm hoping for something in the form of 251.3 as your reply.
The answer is 160
